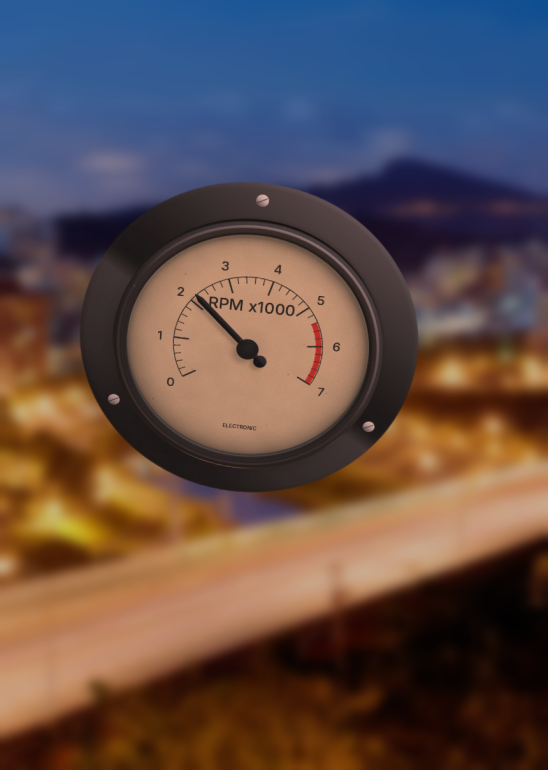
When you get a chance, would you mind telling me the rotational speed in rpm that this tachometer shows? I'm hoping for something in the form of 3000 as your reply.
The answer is 2200
